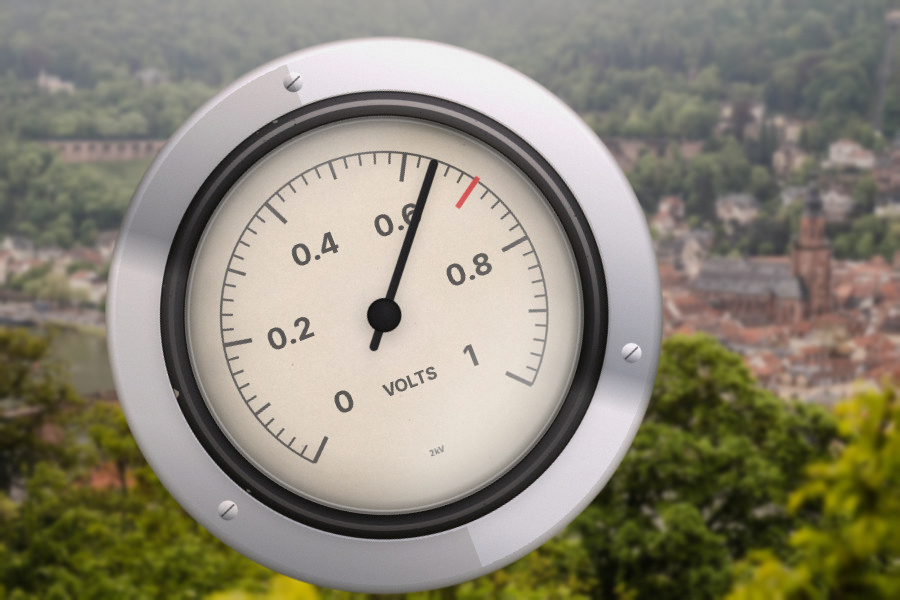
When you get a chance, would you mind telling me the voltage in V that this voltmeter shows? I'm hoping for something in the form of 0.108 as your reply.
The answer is 0.64
